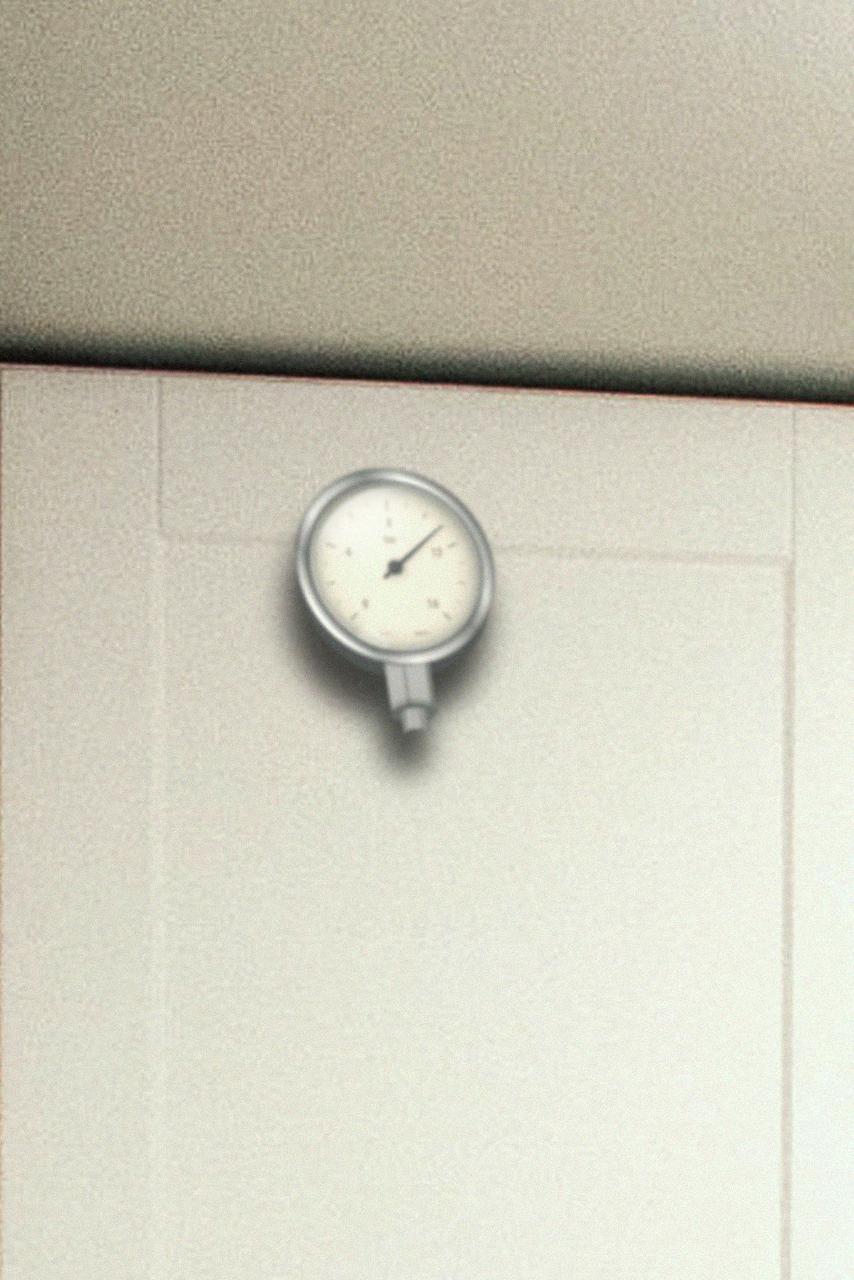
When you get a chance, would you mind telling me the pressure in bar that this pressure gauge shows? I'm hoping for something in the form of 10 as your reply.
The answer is 11
